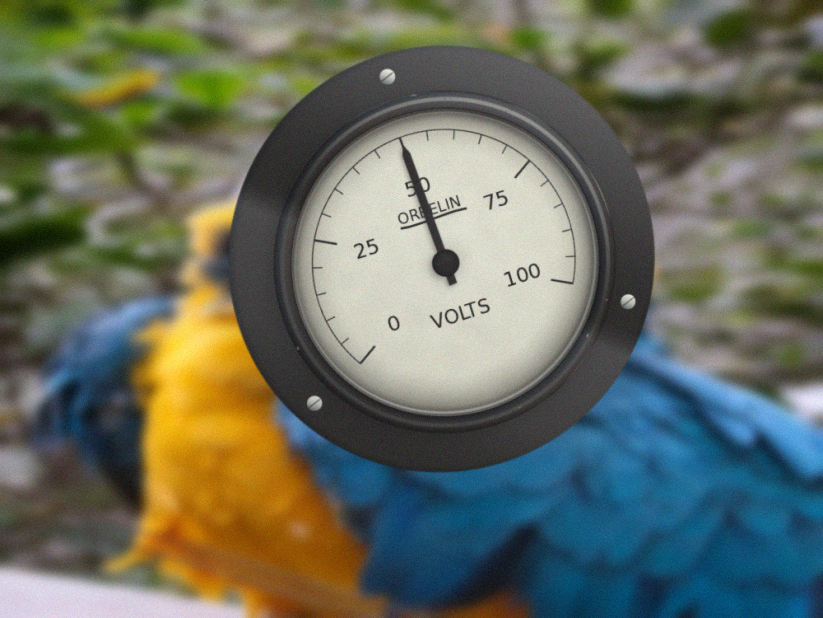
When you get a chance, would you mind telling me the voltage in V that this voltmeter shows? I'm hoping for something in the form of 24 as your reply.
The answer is 50
